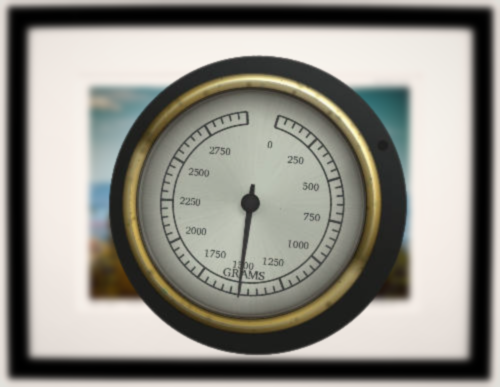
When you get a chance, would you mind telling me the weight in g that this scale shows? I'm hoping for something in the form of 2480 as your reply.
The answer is 1500
